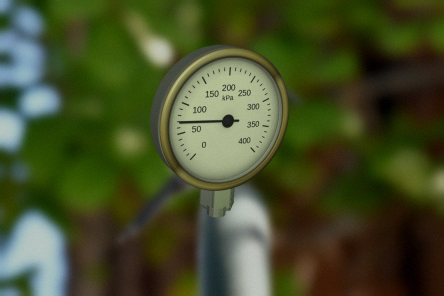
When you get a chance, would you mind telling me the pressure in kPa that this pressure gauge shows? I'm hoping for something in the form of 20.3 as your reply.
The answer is 70
